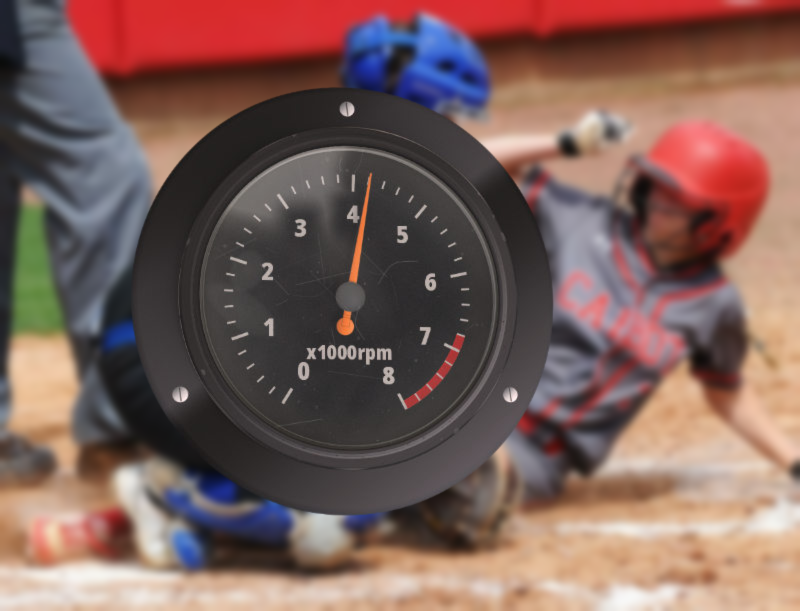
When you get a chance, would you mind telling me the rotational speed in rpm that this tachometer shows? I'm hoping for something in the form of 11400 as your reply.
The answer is 4200
